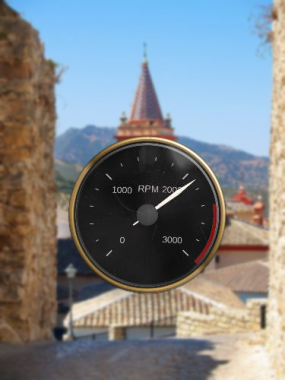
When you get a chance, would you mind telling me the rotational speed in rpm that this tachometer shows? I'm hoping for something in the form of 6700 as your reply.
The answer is 2100
